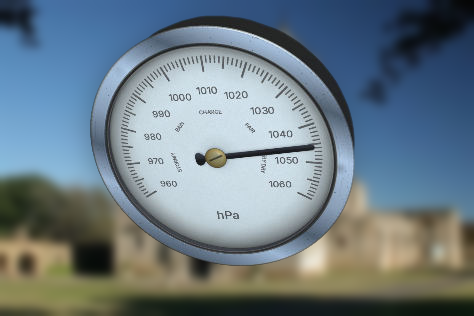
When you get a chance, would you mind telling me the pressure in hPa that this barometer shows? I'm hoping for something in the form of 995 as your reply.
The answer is 1045
